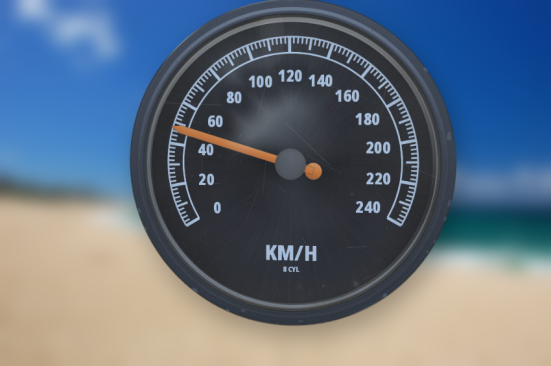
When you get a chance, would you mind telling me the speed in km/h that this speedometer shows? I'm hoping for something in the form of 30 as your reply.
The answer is 48
